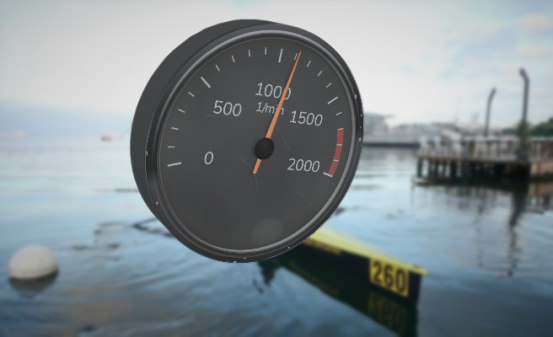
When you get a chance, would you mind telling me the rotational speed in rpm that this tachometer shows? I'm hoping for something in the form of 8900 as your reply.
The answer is 1100
